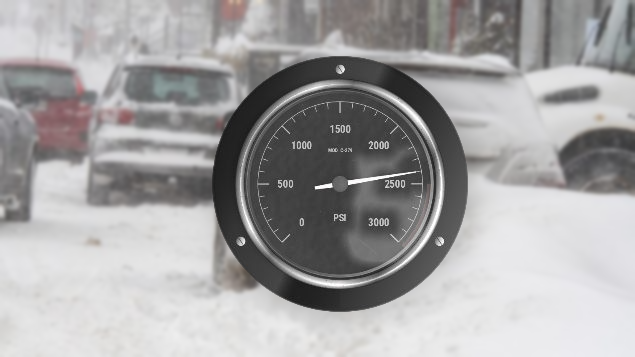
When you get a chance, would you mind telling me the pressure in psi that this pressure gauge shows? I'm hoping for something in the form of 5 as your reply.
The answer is 2400
